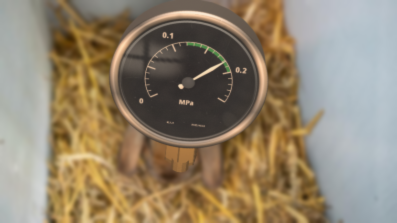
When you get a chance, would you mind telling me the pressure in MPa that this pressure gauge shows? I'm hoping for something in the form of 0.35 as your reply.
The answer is 0.18
